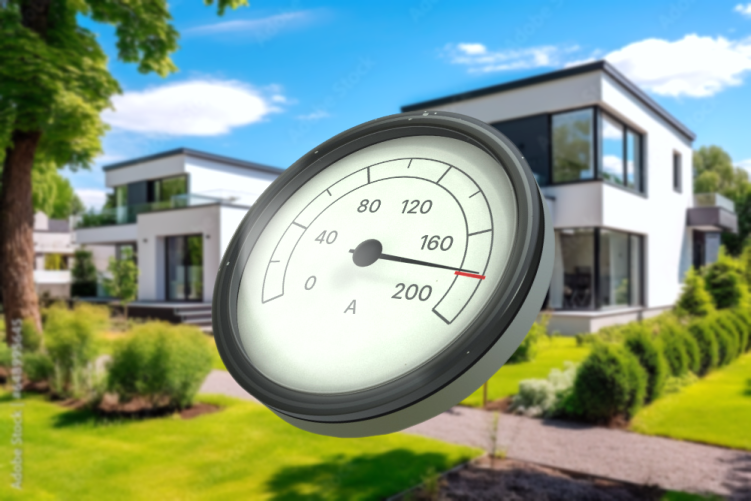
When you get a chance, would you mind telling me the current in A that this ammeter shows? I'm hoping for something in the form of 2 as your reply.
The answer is 180
